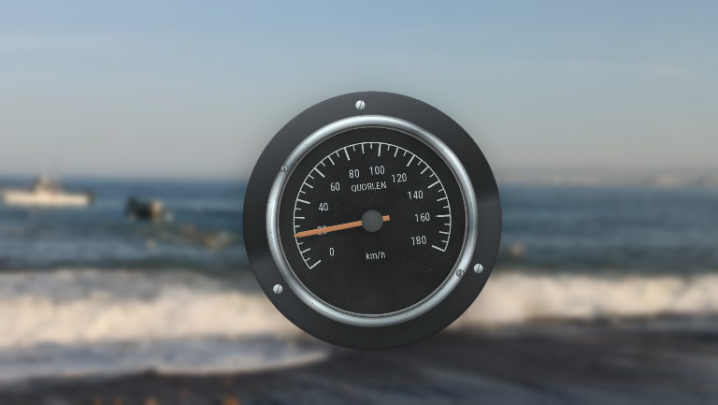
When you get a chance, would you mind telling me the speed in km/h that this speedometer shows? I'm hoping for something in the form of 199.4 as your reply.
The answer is 20
